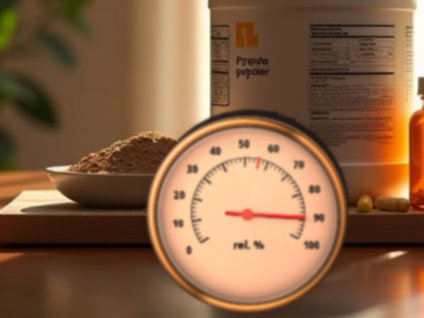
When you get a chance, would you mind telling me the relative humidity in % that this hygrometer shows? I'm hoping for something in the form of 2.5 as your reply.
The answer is 90
